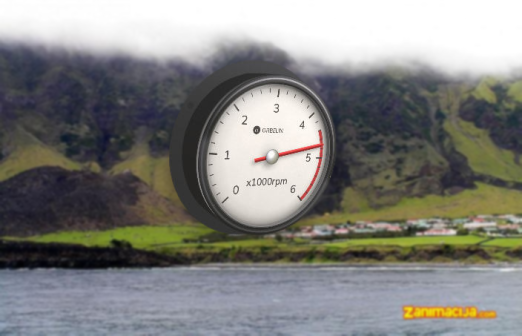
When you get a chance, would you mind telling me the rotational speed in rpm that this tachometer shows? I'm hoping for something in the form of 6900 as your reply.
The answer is 4700
